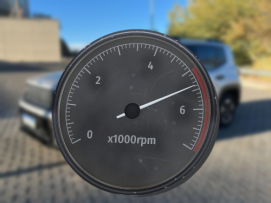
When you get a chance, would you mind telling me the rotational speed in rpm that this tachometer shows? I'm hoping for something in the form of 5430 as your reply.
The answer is 5400
